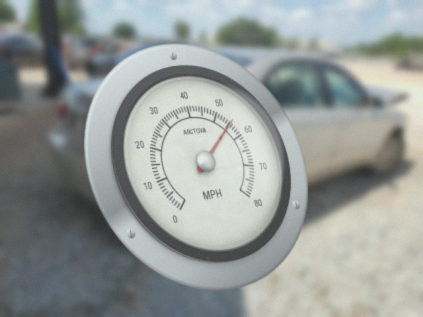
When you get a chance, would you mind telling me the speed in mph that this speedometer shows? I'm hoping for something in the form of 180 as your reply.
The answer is 55
